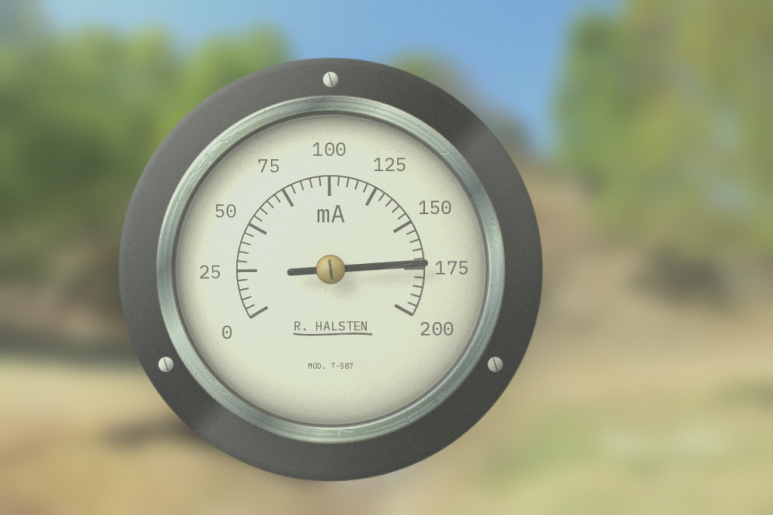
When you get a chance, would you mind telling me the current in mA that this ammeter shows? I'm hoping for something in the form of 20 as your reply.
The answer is 172.5
